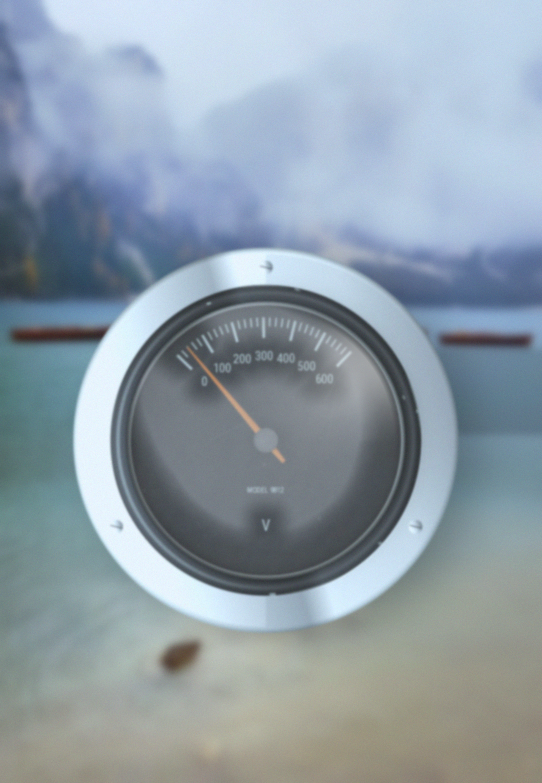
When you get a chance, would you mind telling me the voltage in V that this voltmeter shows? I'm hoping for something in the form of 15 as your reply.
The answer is 40
